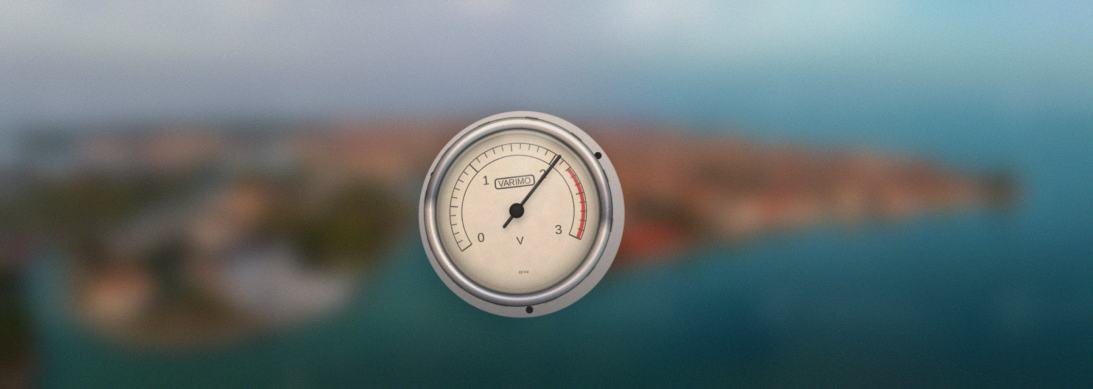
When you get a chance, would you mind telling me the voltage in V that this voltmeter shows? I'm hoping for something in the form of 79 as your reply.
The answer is 2.05
